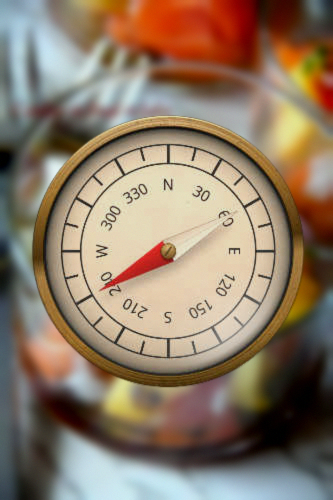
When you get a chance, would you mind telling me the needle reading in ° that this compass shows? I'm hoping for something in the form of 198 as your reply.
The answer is 240
